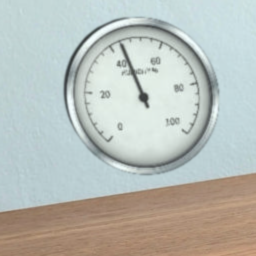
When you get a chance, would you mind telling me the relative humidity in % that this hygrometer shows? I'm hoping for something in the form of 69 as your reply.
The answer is 44
